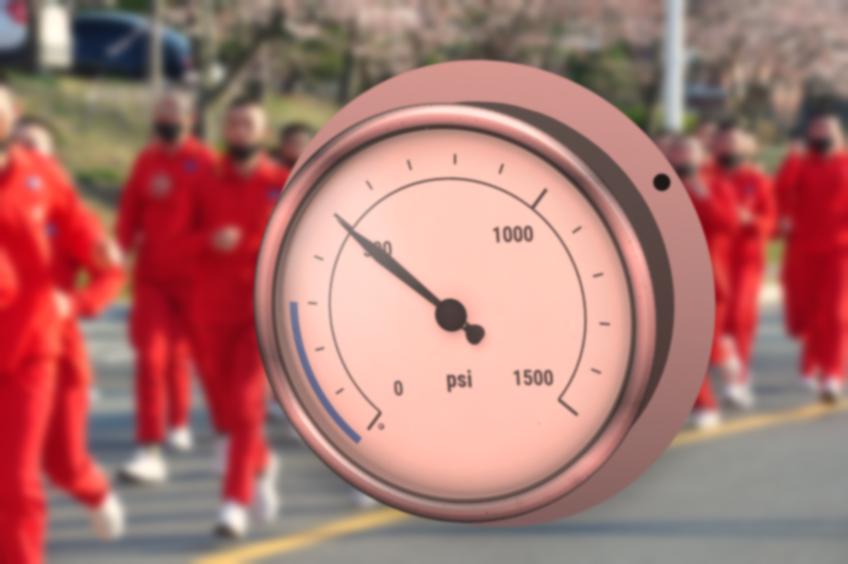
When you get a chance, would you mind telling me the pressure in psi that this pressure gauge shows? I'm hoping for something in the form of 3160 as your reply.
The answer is 500
